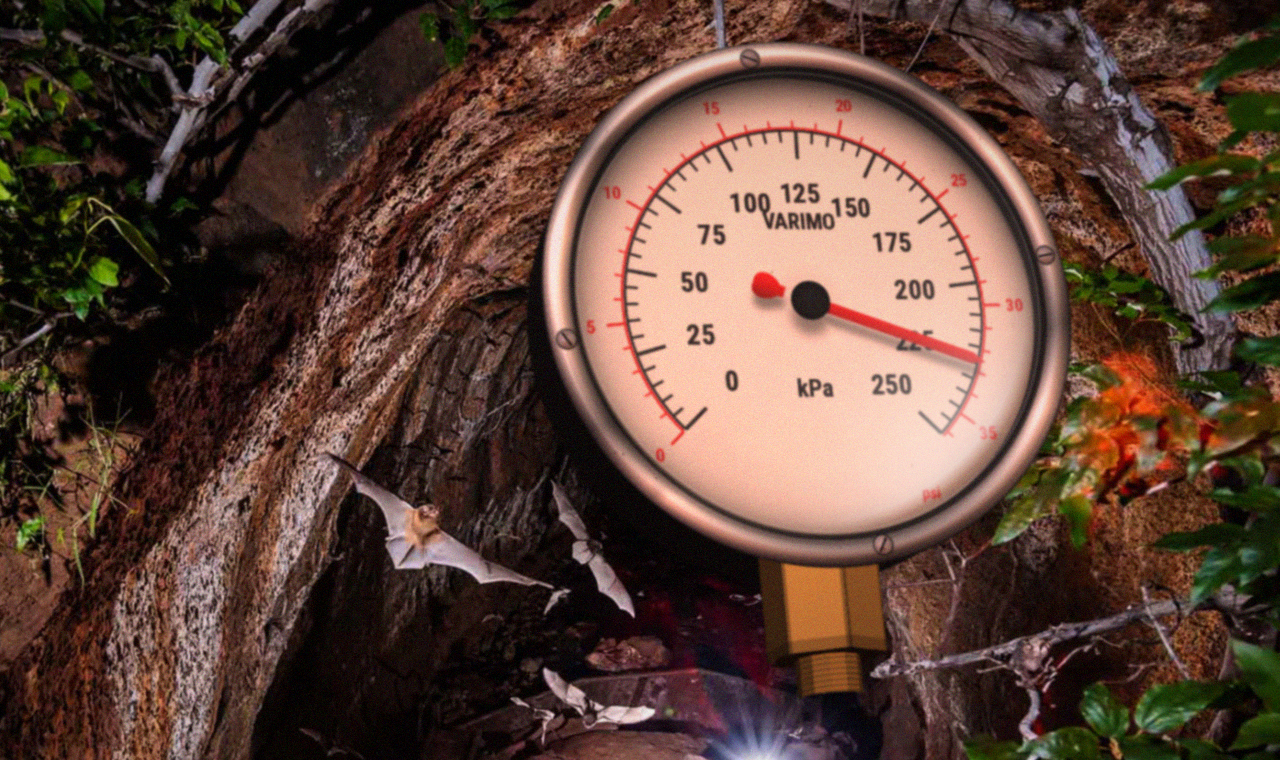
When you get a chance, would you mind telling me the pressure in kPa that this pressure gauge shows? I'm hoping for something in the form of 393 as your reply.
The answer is 225
